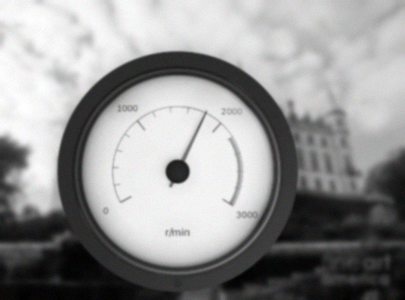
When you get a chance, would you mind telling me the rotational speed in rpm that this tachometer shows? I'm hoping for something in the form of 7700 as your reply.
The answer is 1800
